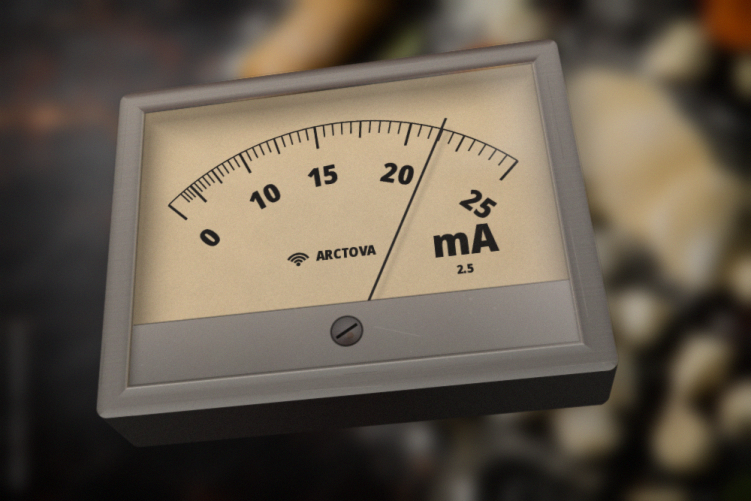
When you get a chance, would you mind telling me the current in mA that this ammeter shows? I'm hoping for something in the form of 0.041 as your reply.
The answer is 21.5
